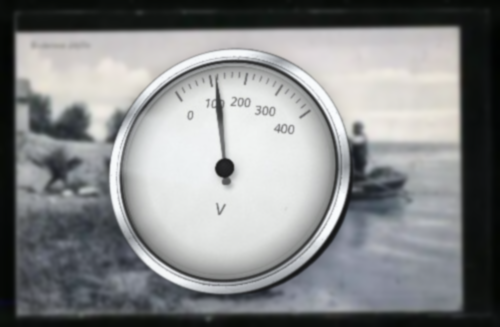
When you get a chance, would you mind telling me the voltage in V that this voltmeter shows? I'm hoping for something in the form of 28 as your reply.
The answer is 120
